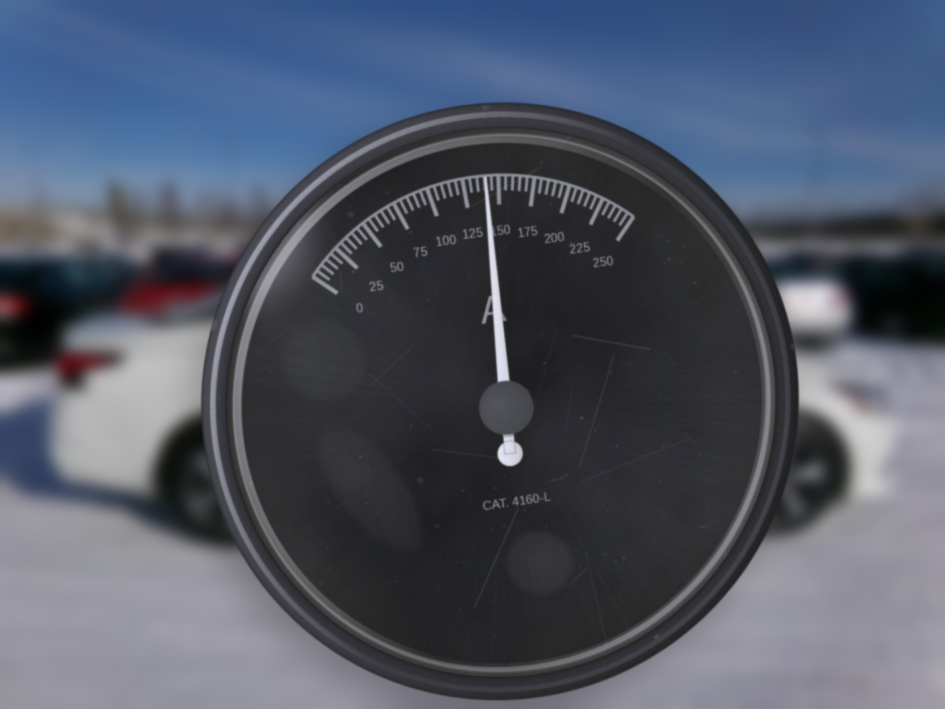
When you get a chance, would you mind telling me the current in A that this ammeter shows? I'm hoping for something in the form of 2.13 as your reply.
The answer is 140
